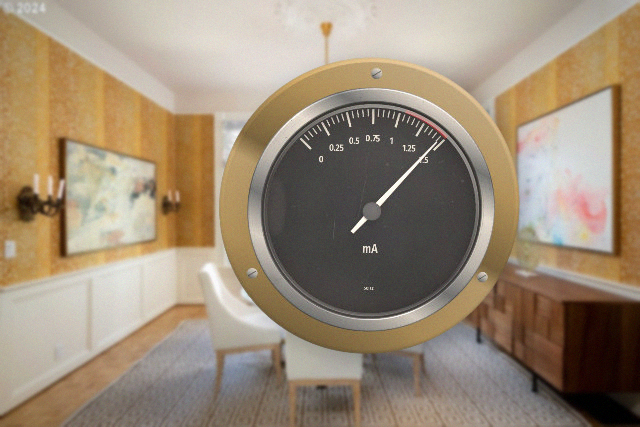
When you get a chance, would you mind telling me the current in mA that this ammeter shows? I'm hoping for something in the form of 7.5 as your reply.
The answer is 1.45
